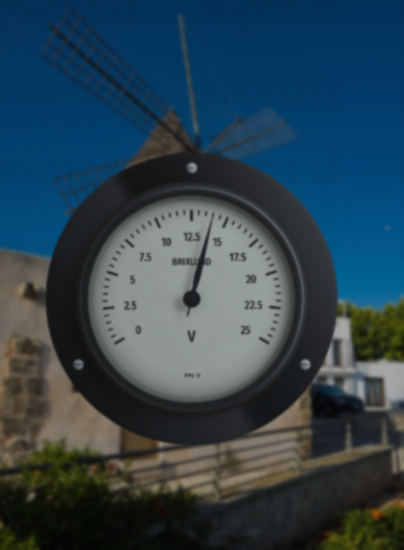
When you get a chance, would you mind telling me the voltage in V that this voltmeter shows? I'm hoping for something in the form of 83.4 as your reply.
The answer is 14
